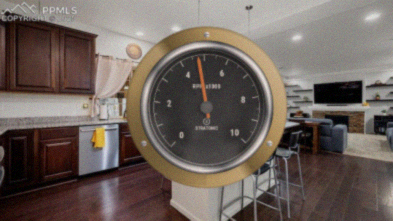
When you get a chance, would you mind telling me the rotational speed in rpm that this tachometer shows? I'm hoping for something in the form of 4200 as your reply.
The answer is 4750
